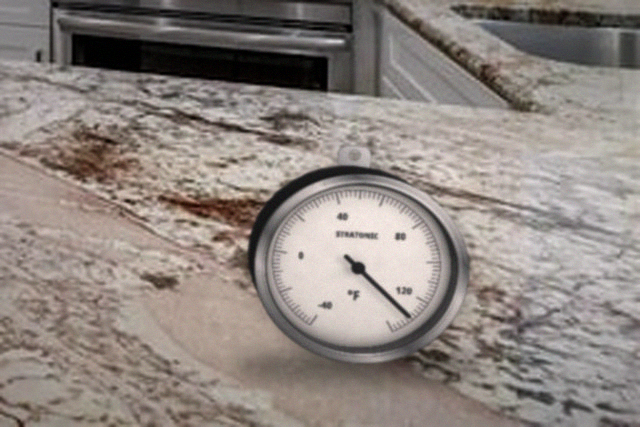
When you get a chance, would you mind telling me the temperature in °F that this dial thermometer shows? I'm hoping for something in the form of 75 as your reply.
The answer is 130
